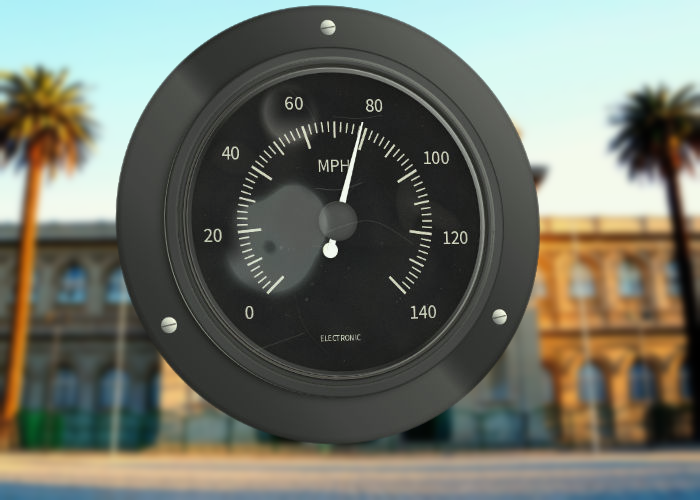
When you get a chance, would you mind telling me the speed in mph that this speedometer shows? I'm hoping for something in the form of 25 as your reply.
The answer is 78
